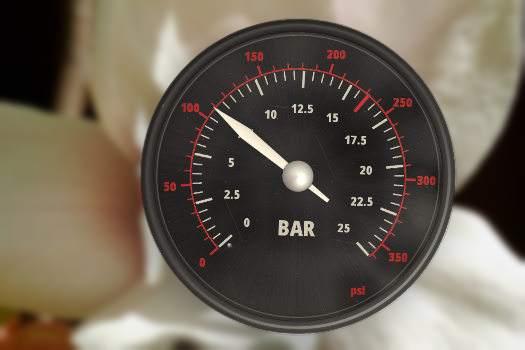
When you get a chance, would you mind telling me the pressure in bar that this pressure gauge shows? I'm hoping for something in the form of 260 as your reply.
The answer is 7.5
